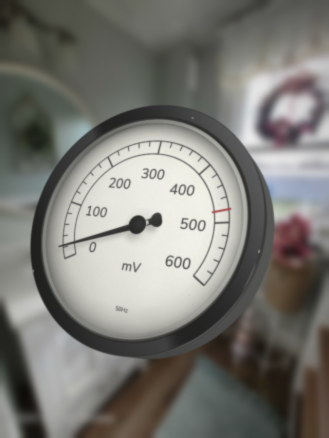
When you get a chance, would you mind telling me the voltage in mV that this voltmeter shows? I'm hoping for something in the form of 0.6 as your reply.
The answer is 20
